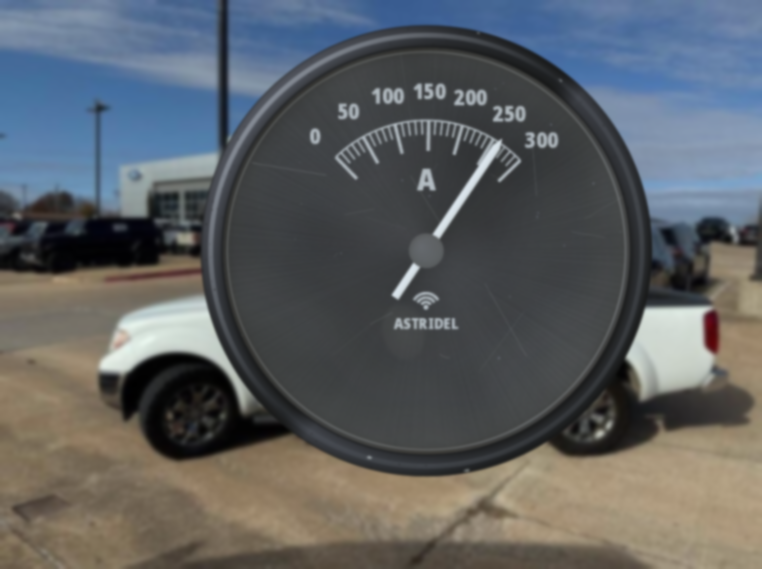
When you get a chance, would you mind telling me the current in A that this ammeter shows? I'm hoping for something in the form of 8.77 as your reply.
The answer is 260
